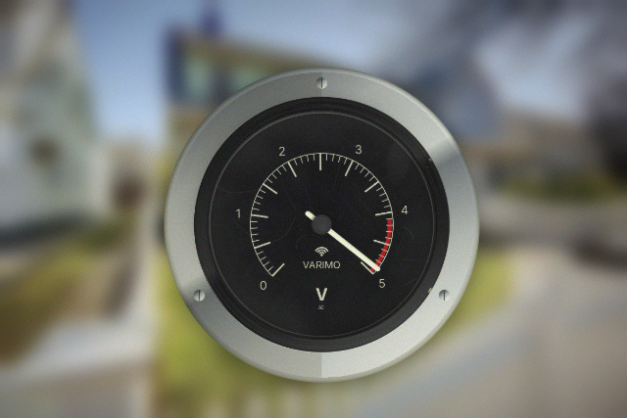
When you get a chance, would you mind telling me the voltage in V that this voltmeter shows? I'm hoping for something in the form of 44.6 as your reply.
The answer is 4.9
